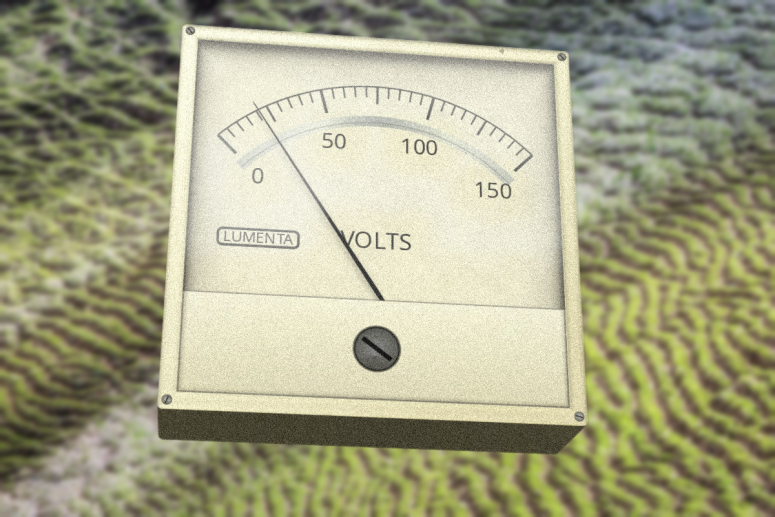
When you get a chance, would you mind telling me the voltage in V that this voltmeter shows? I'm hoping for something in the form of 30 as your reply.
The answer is 20
